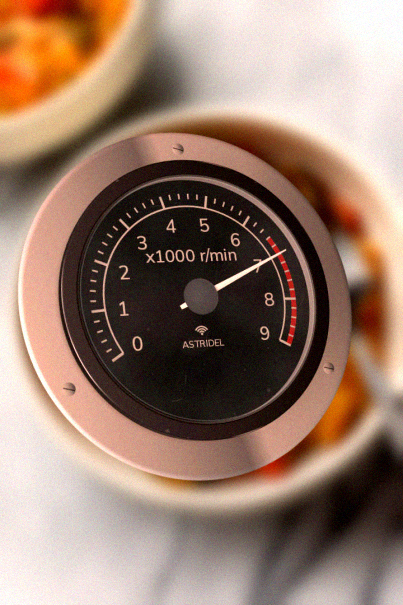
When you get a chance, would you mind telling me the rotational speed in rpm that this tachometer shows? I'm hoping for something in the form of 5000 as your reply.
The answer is 7000
